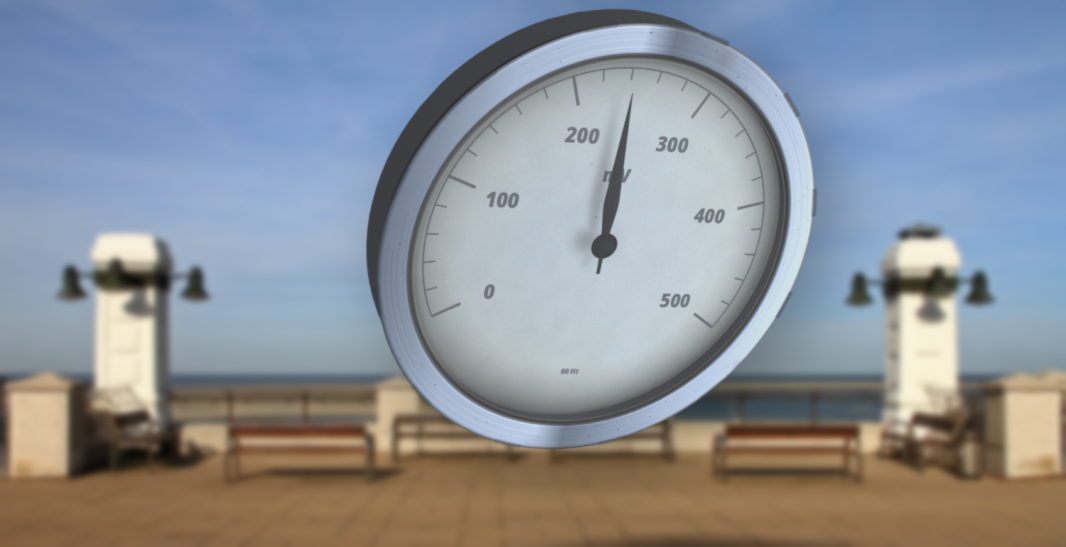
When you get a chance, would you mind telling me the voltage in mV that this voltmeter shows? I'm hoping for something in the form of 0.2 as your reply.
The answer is 240
